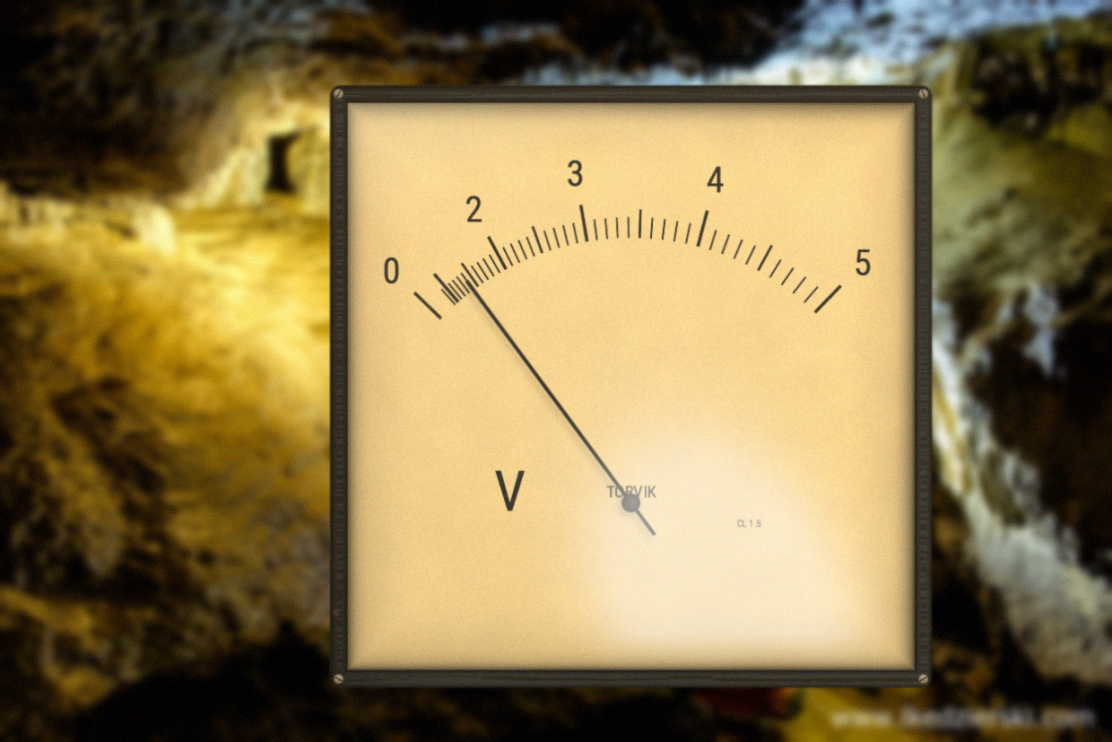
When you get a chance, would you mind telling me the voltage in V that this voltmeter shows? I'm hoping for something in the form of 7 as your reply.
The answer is 1.4
